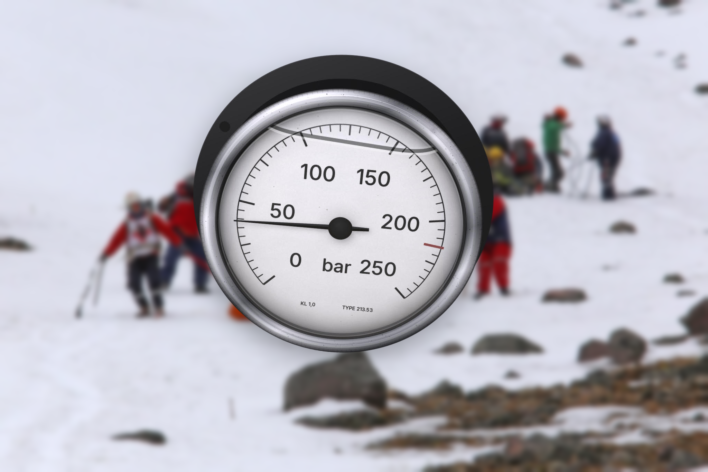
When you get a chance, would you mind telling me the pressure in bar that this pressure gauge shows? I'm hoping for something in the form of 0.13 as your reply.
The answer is 40
